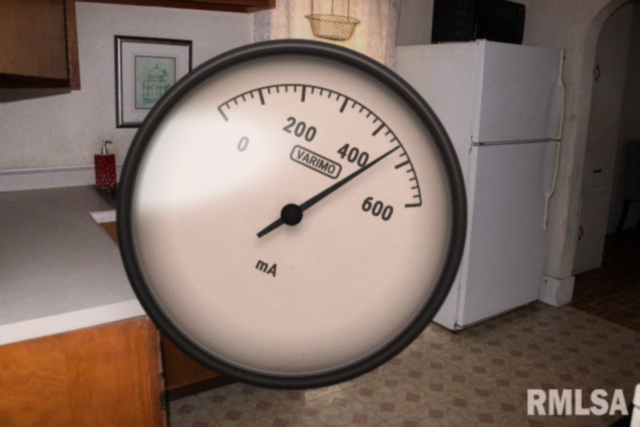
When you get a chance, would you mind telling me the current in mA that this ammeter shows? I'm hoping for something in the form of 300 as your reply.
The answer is 460
